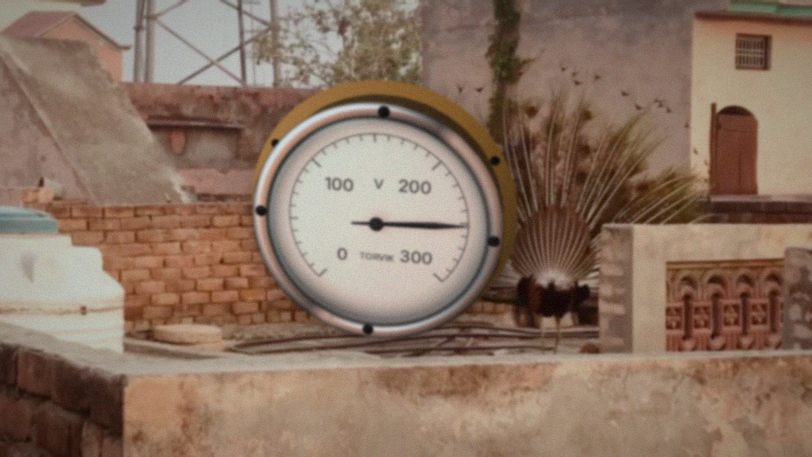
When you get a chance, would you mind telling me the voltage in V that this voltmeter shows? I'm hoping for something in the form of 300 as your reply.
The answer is 250
